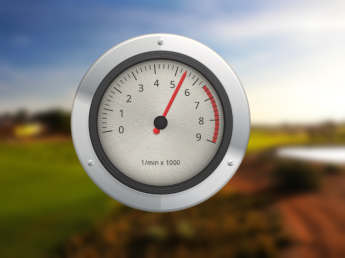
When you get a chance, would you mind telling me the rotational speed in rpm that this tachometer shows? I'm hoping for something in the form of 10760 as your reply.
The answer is 5400
